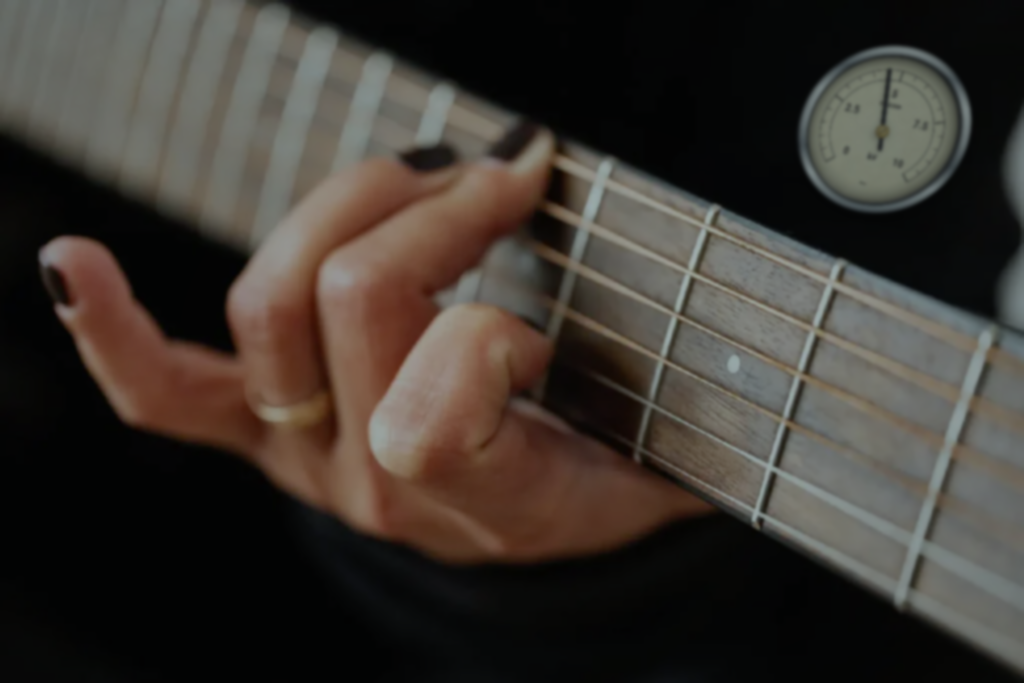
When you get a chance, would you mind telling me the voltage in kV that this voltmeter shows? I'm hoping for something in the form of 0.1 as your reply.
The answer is 4.5
